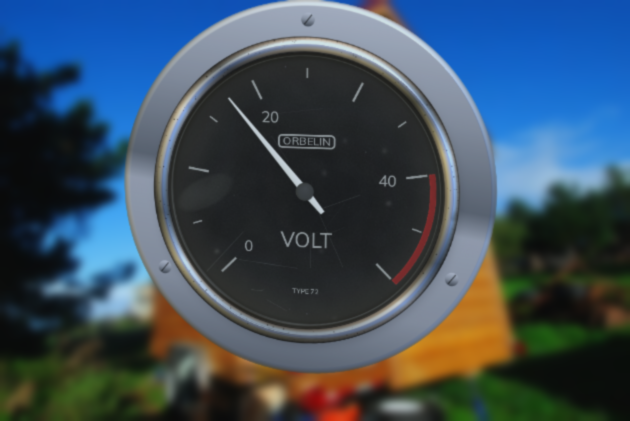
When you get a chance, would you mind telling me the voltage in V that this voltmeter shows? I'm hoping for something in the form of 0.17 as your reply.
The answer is 17.5
